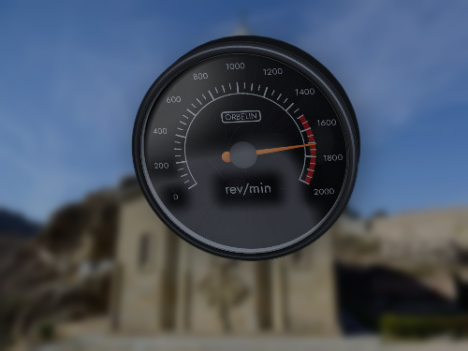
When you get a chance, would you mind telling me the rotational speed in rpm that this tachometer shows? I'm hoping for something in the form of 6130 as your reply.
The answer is 1700
